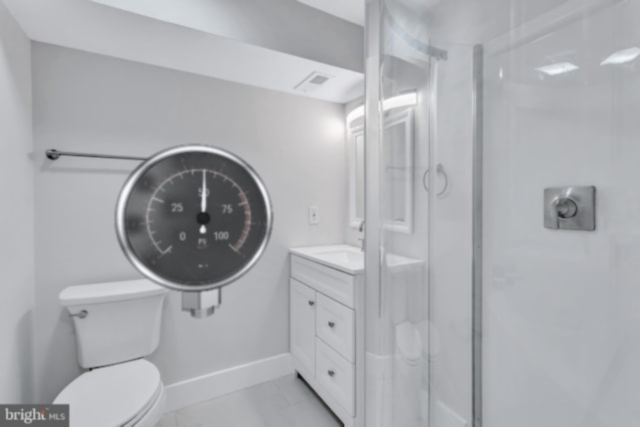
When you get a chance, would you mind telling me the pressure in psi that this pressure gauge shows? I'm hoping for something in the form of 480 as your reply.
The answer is 50
